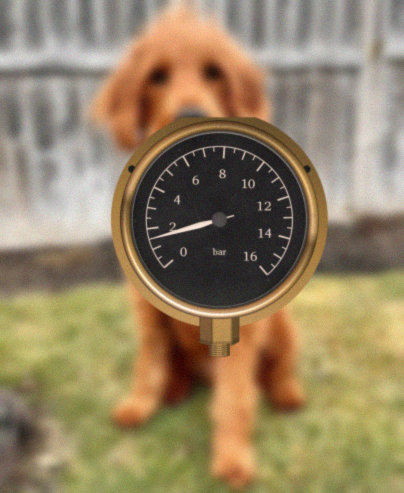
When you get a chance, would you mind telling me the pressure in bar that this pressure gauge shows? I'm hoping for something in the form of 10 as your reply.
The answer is 1.5
